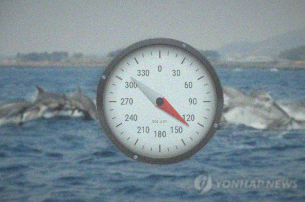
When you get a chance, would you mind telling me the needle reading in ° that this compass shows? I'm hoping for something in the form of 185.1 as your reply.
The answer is 130
